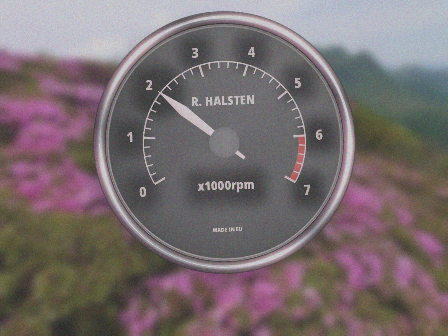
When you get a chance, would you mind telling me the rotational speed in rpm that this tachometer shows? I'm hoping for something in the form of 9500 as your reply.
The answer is 2000
